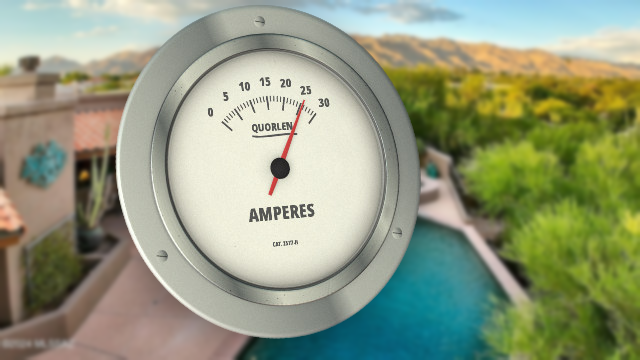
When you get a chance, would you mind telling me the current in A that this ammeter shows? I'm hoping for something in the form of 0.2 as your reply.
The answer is 25
